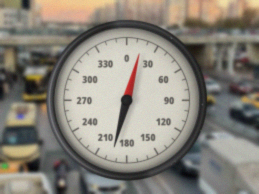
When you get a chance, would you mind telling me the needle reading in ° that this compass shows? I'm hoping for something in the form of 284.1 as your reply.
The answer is 15
